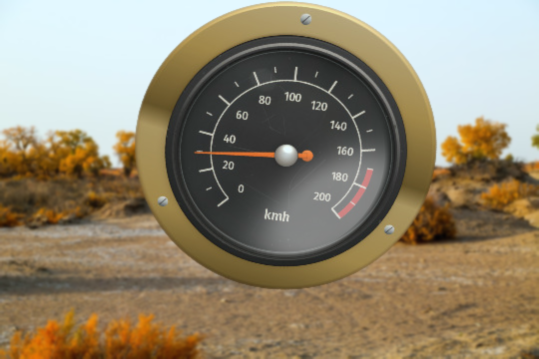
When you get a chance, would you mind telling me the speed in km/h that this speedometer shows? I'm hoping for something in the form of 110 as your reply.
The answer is 30
